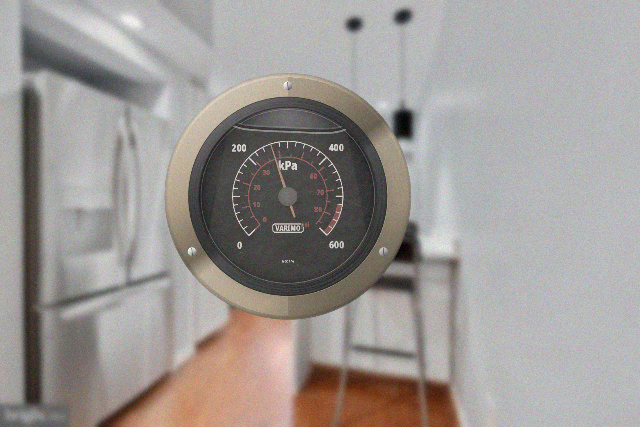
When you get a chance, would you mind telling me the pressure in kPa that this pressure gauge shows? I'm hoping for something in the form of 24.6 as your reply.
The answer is 260
